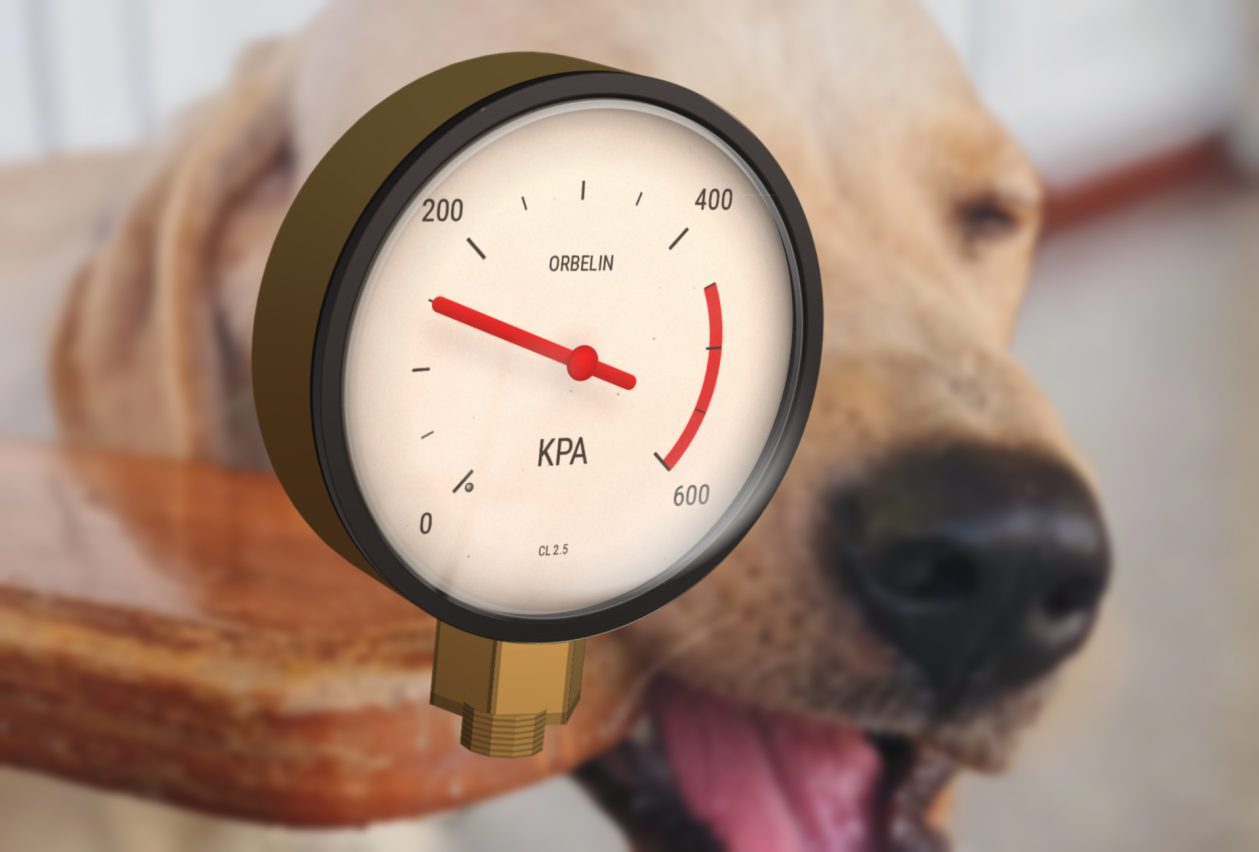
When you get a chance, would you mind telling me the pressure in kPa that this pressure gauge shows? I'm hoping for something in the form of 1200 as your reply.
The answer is 150
